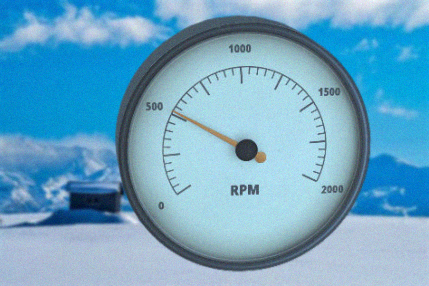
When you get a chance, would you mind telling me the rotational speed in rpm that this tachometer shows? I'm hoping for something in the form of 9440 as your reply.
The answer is 525
